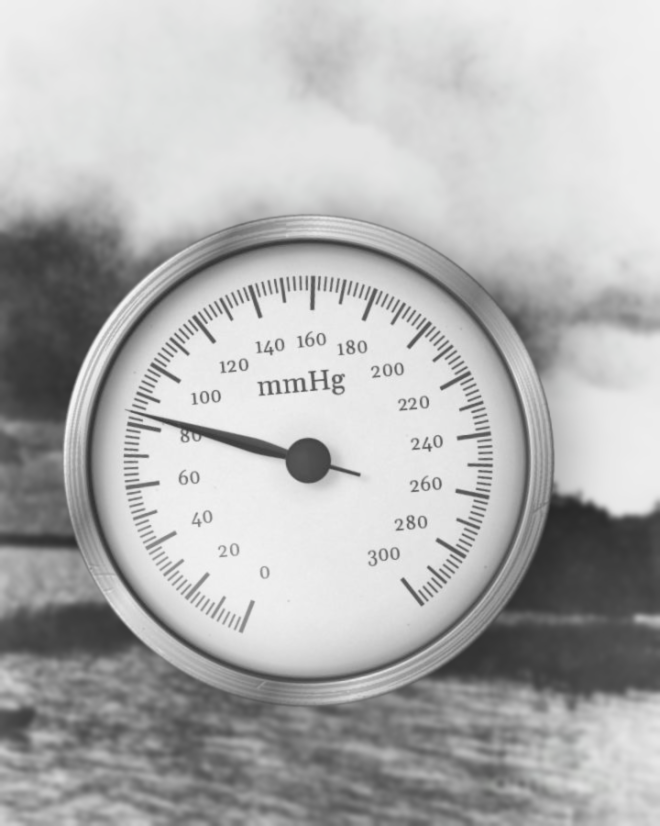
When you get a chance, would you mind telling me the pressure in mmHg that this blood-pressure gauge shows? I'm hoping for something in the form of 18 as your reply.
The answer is 84
